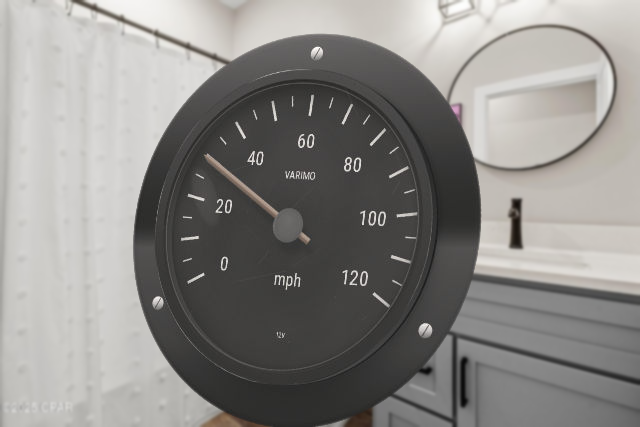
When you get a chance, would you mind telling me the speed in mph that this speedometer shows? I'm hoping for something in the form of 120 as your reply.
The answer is 30
